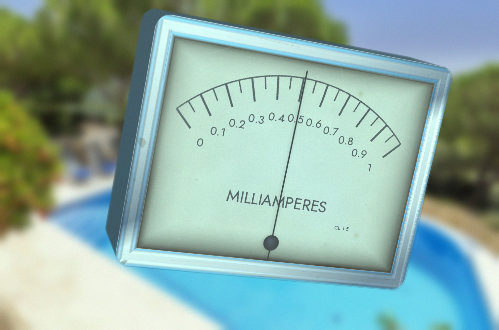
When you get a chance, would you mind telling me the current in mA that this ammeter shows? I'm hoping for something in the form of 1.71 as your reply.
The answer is 0.5
